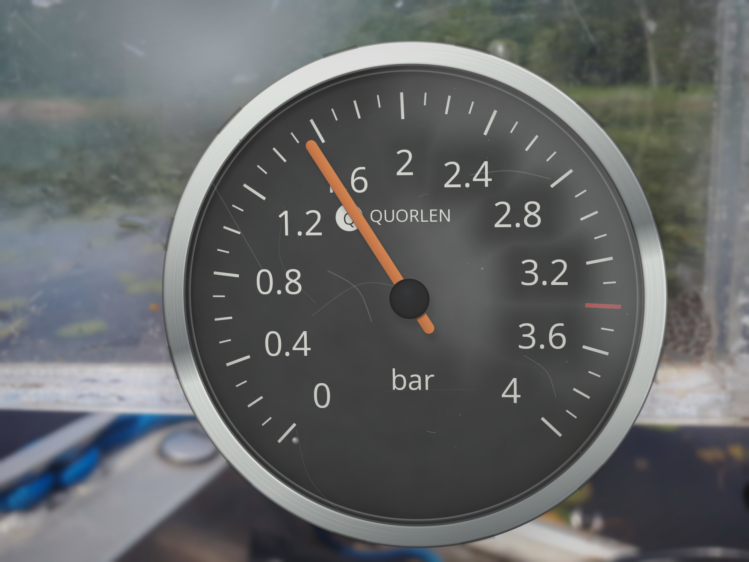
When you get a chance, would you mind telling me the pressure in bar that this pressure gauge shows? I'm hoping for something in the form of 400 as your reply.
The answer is 1.55
